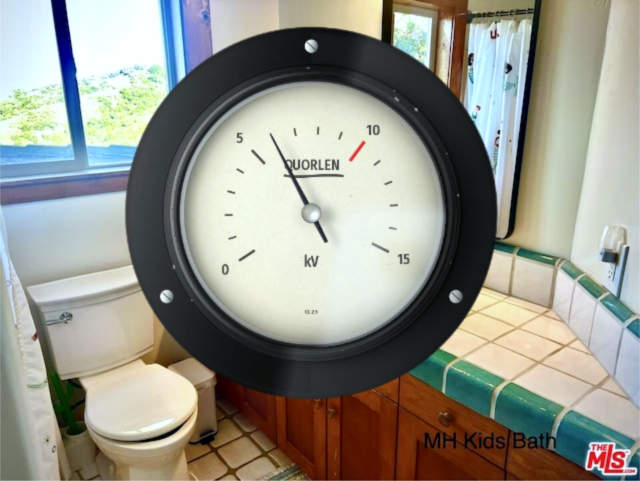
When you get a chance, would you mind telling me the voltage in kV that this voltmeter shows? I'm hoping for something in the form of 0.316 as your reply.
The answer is 6
